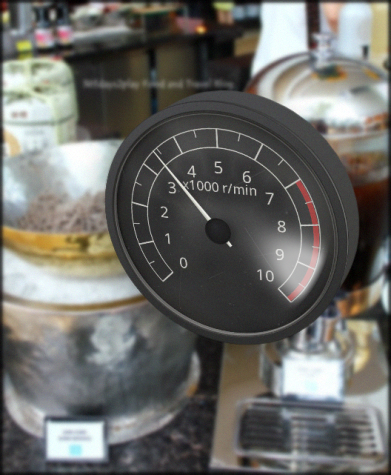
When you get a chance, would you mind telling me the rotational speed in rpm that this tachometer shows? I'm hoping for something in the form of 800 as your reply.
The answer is 3500
